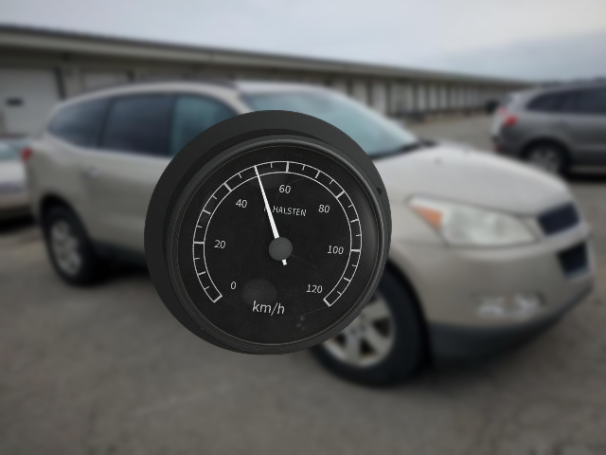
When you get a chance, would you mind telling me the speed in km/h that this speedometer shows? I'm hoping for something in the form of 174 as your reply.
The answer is 50
